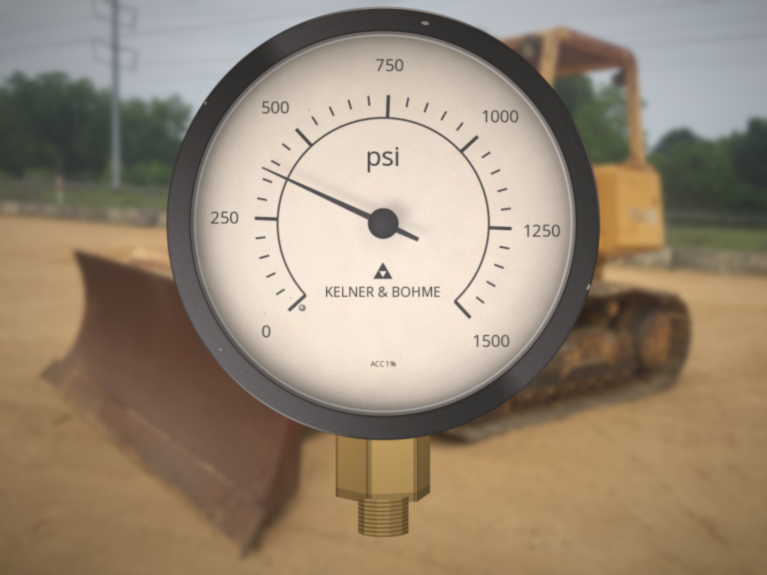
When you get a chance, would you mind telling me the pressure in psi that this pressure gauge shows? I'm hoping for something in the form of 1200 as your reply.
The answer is 375
